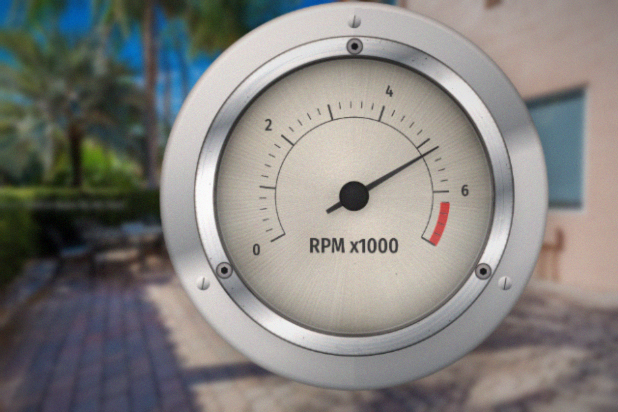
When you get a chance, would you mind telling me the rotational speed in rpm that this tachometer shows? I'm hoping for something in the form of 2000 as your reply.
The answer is 5200
